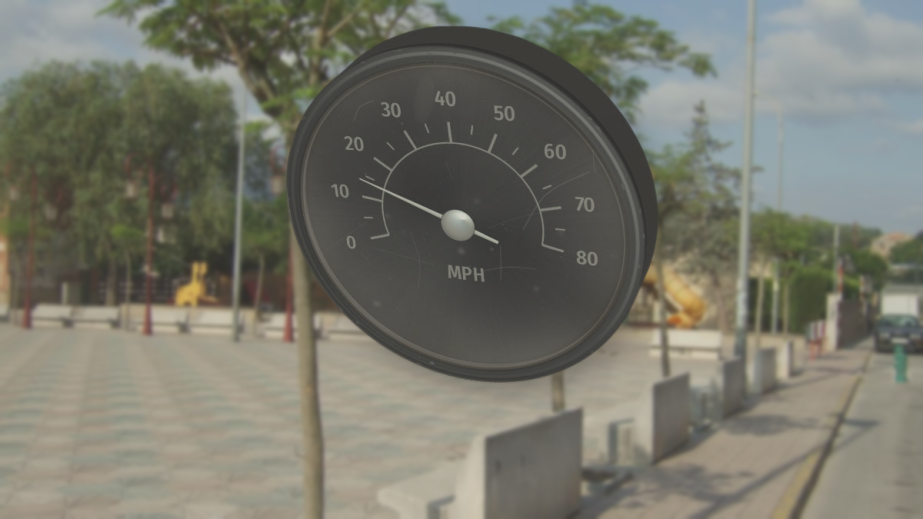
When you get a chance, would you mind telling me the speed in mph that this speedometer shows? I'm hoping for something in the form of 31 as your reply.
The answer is 15
